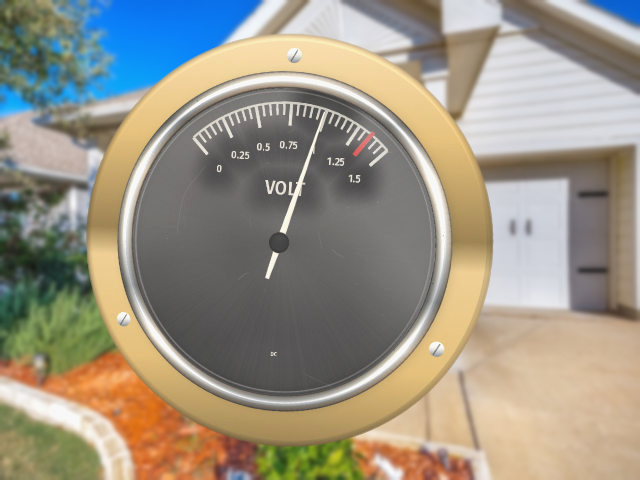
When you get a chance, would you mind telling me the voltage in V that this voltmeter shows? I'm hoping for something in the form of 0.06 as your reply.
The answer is 1
